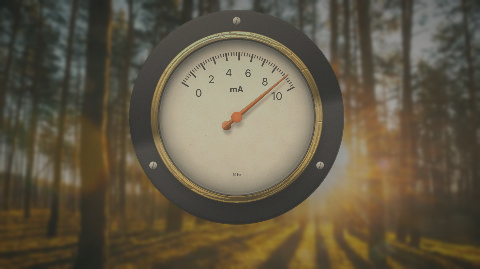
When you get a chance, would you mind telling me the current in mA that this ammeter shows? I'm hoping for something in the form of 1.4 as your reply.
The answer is 9
